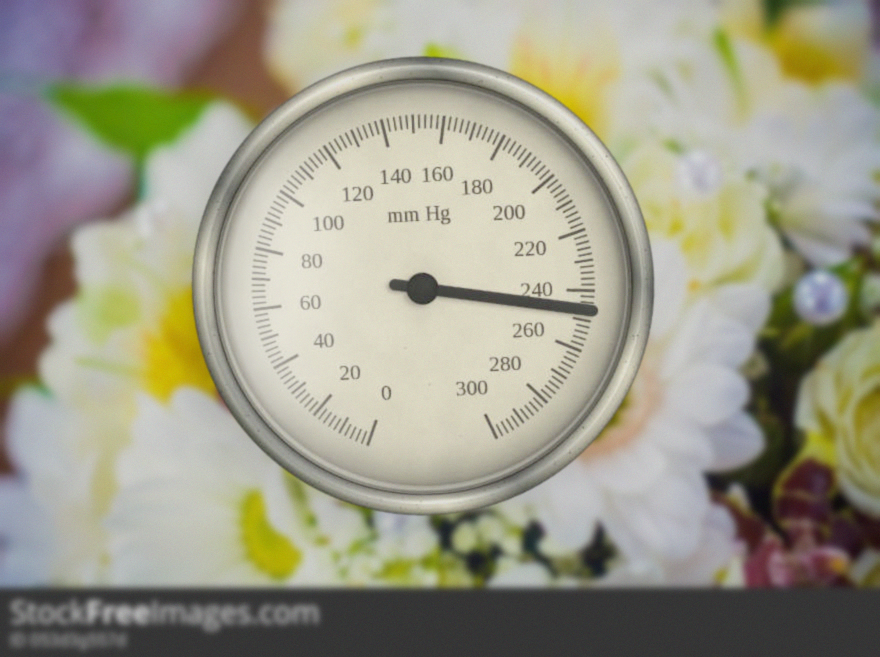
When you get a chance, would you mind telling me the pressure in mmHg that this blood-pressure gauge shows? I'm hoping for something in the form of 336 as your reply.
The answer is 246
